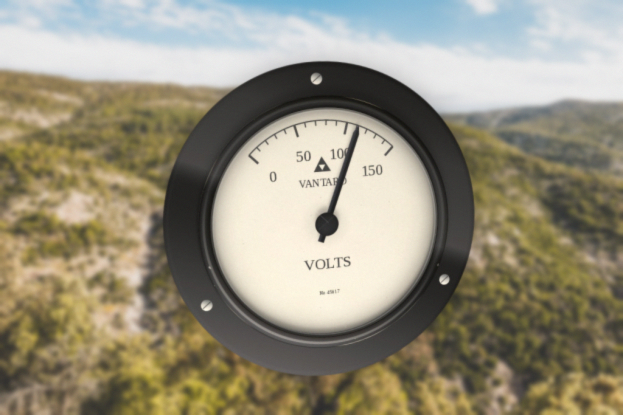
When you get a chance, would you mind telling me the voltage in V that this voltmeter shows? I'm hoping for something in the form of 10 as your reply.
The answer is 110
